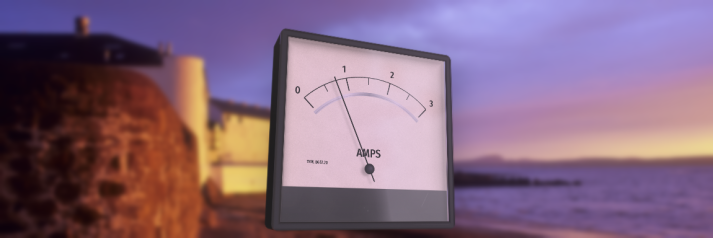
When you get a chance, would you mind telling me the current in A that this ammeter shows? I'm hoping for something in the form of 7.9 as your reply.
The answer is 0.75
